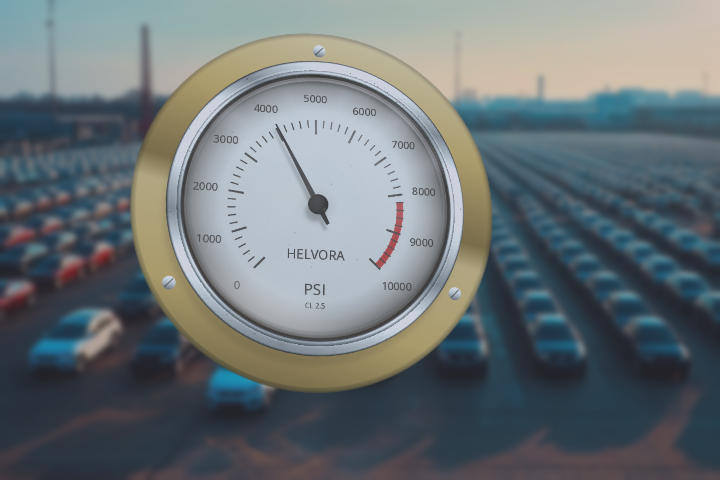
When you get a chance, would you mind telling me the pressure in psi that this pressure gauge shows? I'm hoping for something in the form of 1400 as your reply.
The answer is 4000
